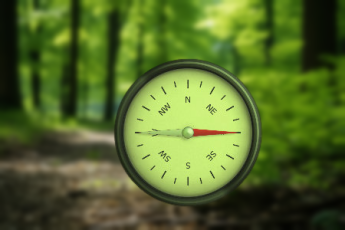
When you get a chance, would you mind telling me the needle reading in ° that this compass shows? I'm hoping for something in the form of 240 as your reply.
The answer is 90
